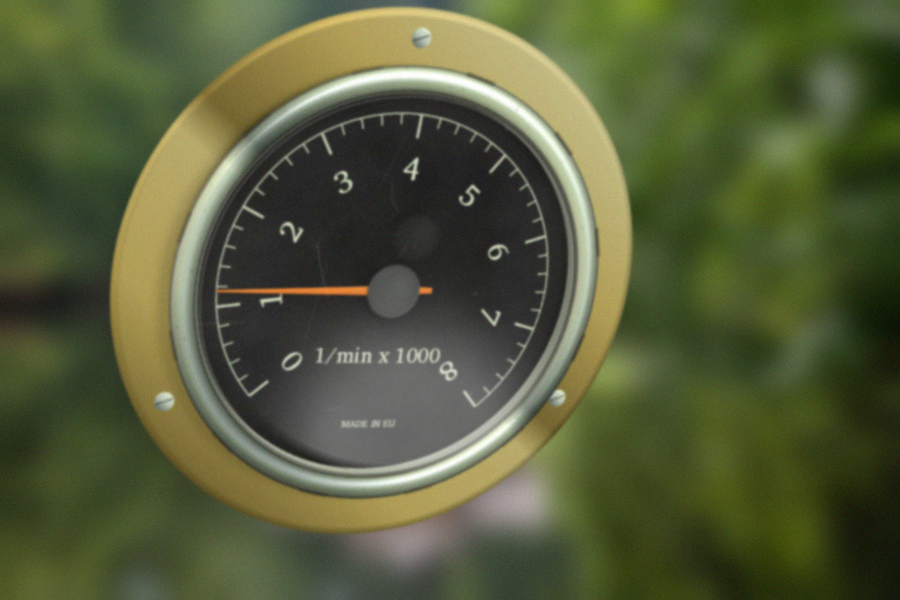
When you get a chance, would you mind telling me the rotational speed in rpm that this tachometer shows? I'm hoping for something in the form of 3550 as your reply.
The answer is 1200
